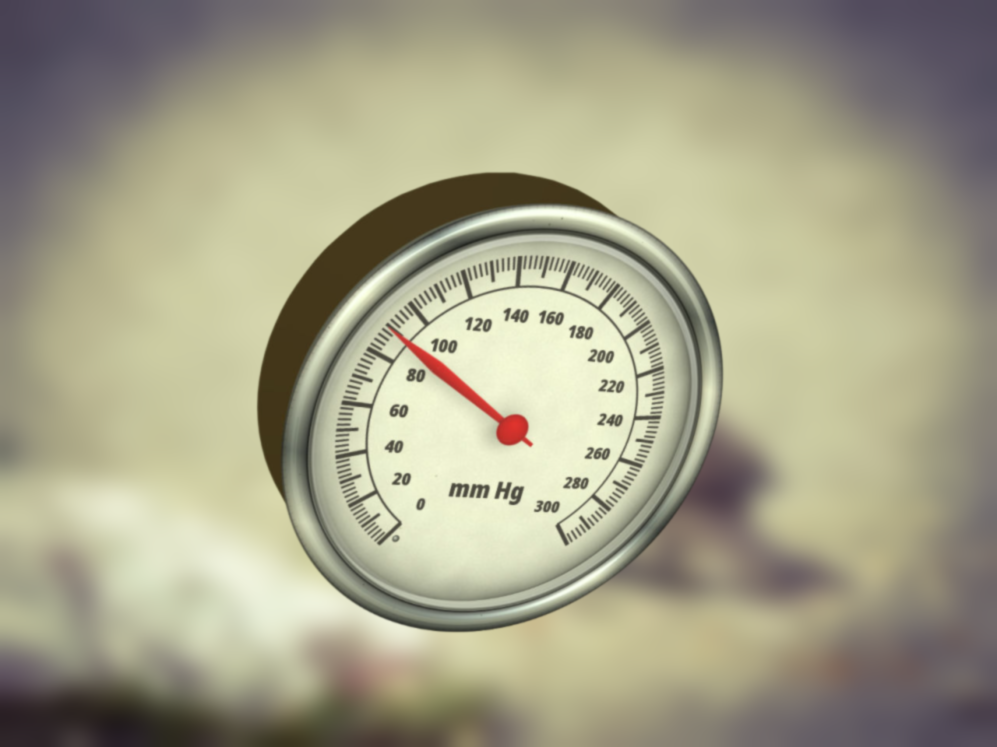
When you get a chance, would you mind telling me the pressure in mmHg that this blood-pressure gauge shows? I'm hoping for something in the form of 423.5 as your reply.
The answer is 90
